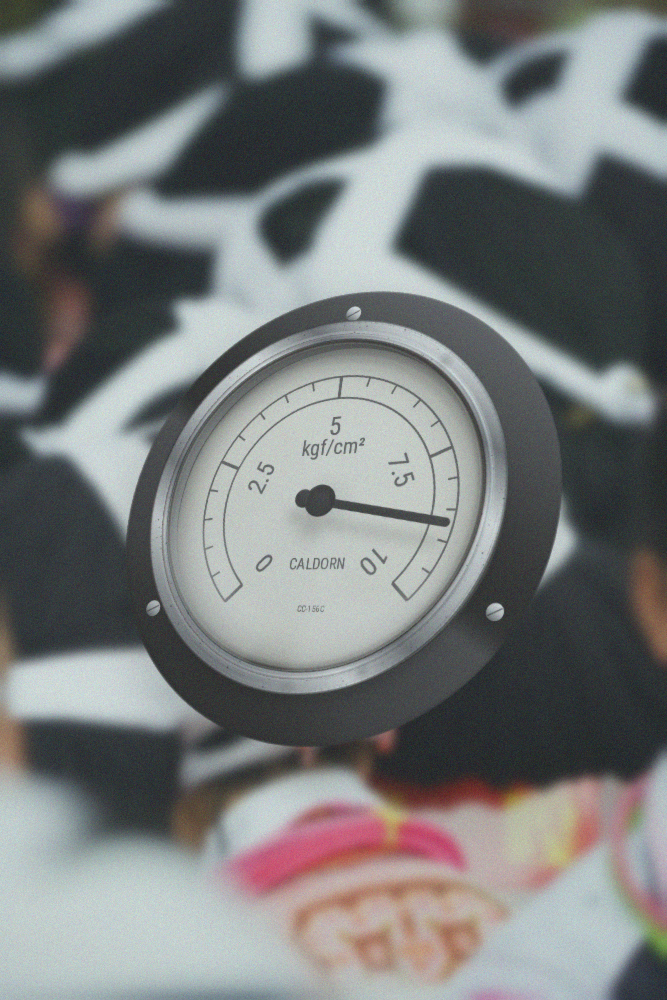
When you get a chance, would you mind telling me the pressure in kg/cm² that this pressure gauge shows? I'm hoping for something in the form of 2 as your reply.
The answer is 8.75
